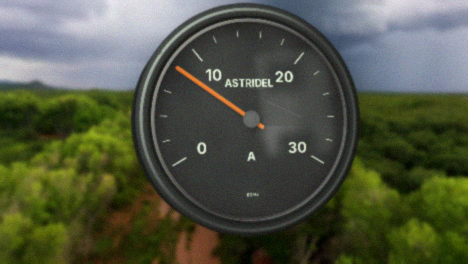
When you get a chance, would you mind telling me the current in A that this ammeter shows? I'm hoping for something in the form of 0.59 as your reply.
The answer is 8
